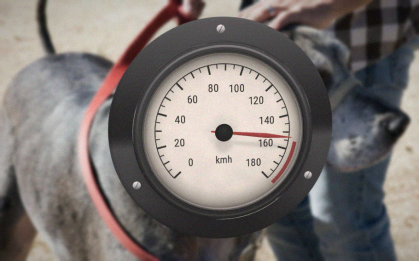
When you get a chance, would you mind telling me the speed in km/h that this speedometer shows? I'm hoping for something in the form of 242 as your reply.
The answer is 152.5
